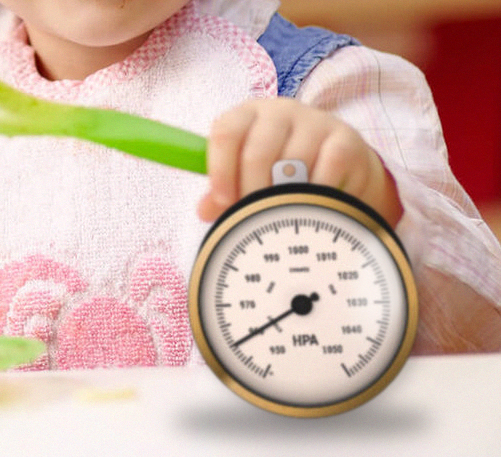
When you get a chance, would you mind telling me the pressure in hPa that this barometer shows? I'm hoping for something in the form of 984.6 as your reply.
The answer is 960
